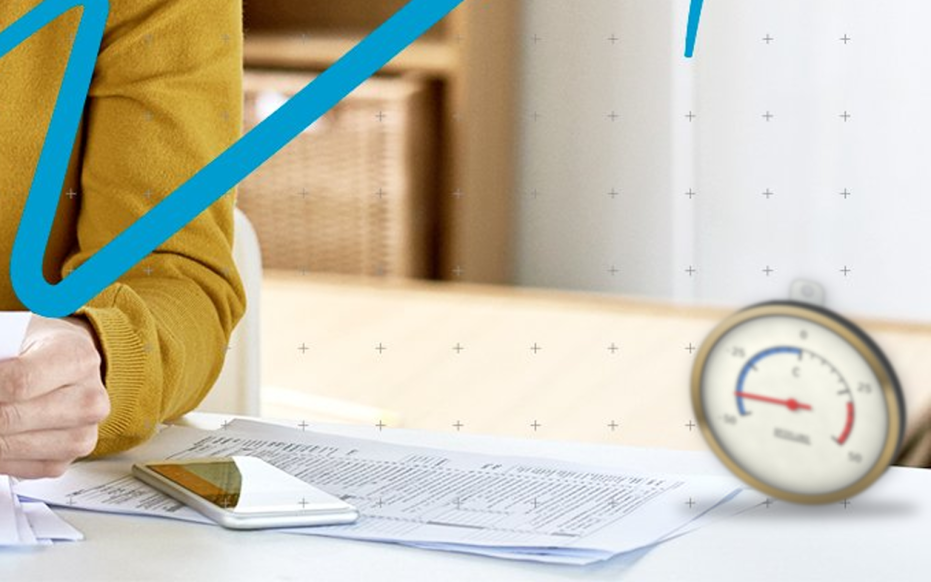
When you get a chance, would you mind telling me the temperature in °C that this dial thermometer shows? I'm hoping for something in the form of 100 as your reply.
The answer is -40
